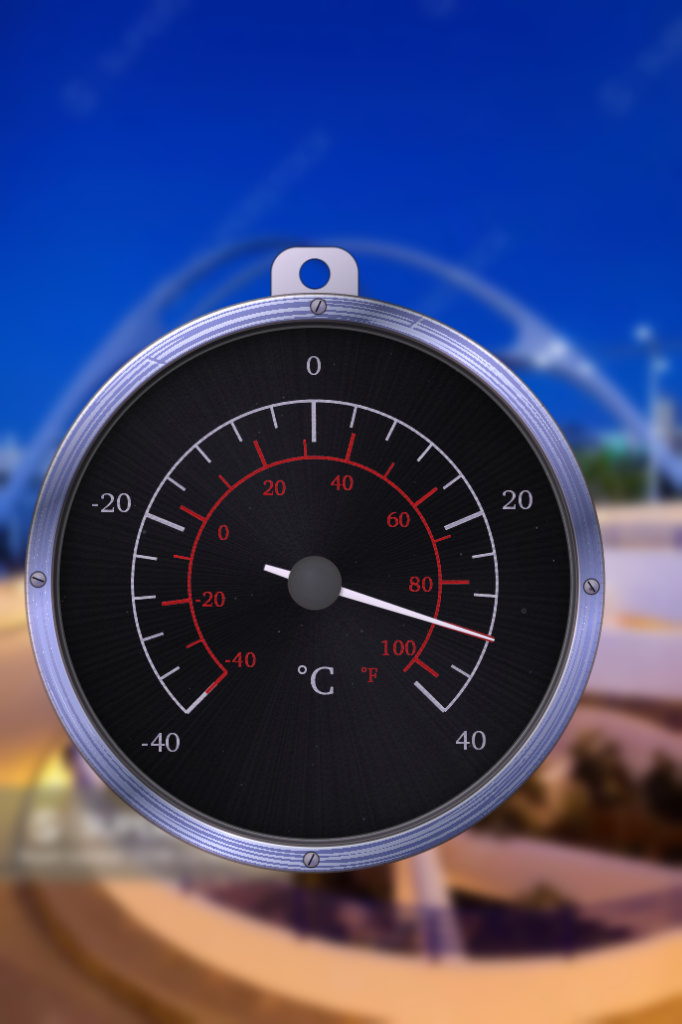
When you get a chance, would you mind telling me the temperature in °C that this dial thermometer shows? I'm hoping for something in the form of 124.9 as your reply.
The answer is 32
